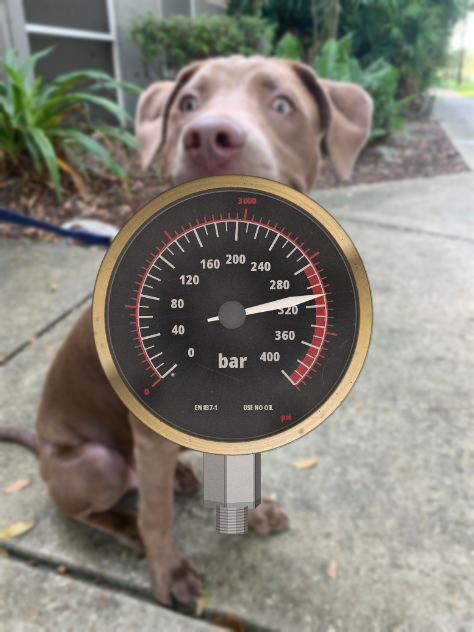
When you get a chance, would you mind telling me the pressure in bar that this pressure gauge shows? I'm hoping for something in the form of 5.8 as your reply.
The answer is 310
